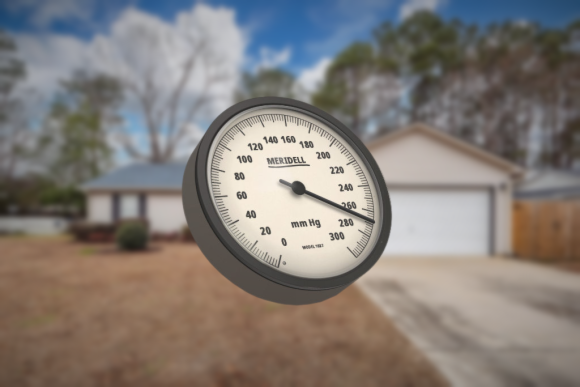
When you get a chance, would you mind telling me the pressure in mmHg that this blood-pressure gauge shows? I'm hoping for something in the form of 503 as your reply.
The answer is 270
